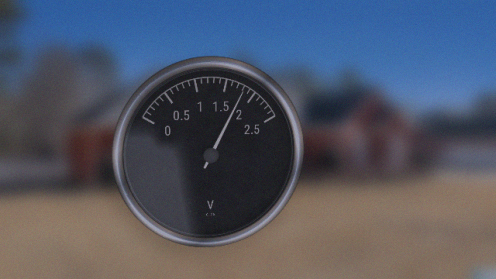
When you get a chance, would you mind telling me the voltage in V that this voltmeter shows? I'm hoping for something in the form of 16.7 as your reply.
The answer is 1.8
